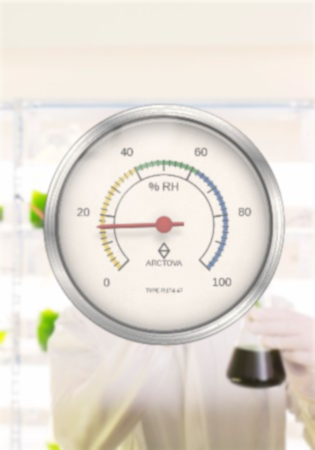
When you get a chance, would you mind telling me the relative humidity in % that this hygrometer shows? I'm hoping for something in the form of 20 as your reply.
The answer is 16
